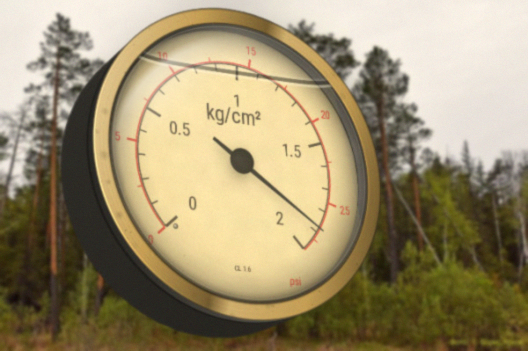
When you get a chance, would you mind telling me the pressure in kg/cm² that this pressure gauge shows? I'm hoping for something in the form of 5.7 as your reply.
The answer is 1.9
